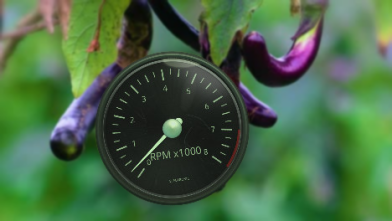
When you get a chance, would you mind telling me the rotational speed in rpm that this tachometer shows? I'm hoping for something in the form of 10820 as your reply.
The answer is 250
